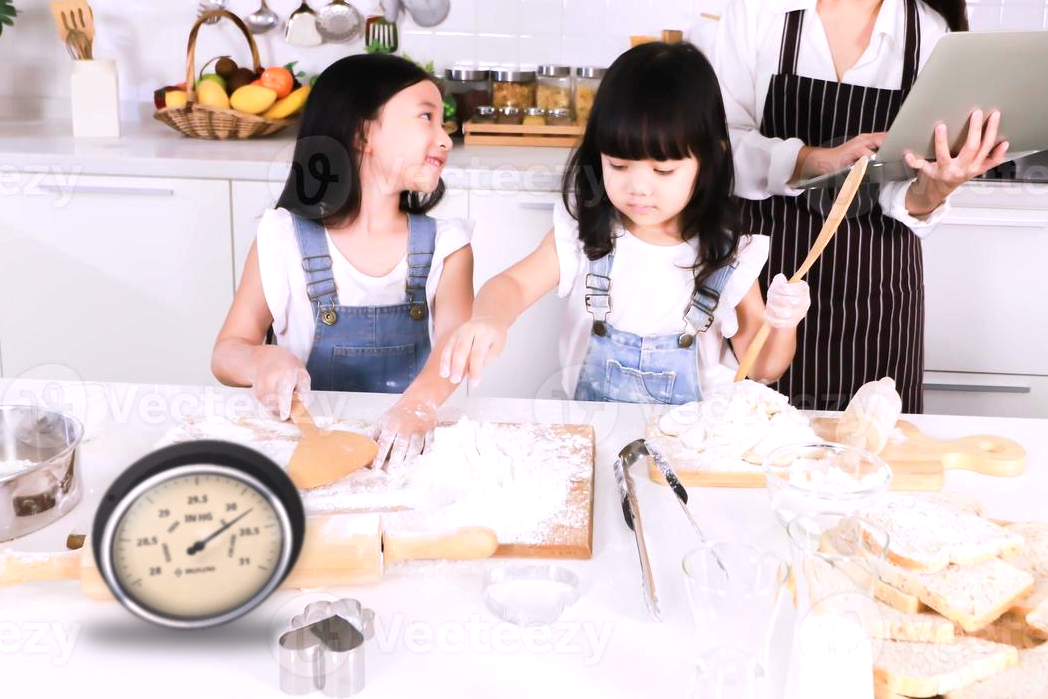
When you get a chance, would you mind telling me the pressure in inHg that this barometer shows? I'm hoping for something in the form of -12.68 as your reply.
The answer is 30.2
